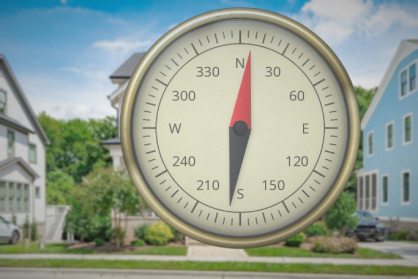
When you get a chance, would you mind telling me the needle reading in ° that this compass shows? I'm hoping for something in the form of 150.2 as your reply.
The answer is 7.5
